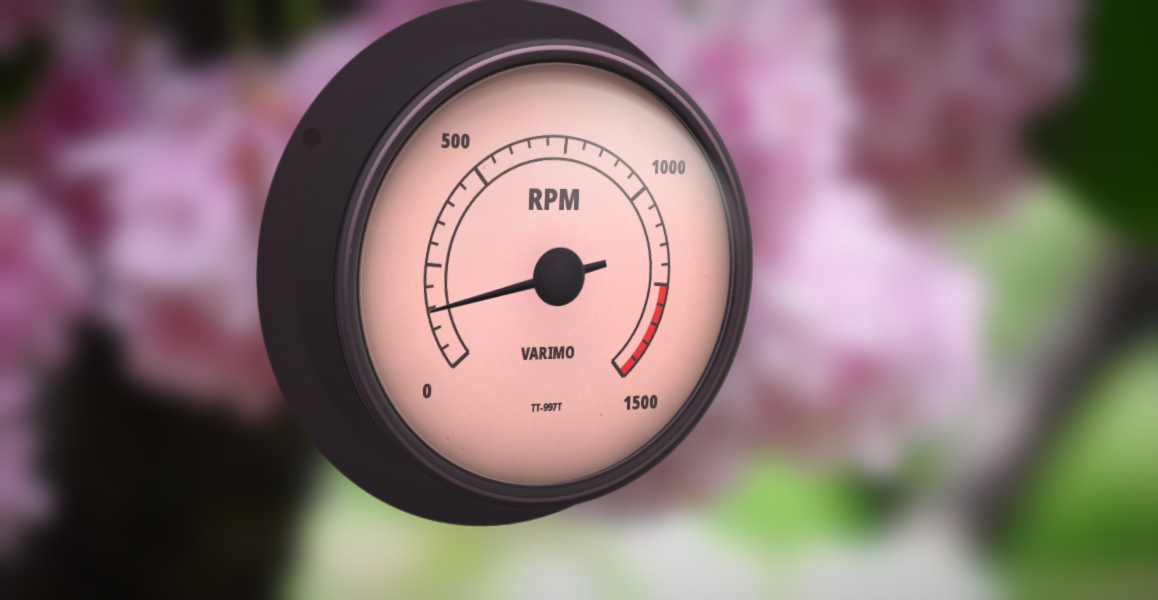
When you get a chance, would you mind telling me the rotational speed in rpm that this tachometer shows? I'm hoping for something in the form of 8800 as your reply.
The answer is 150
